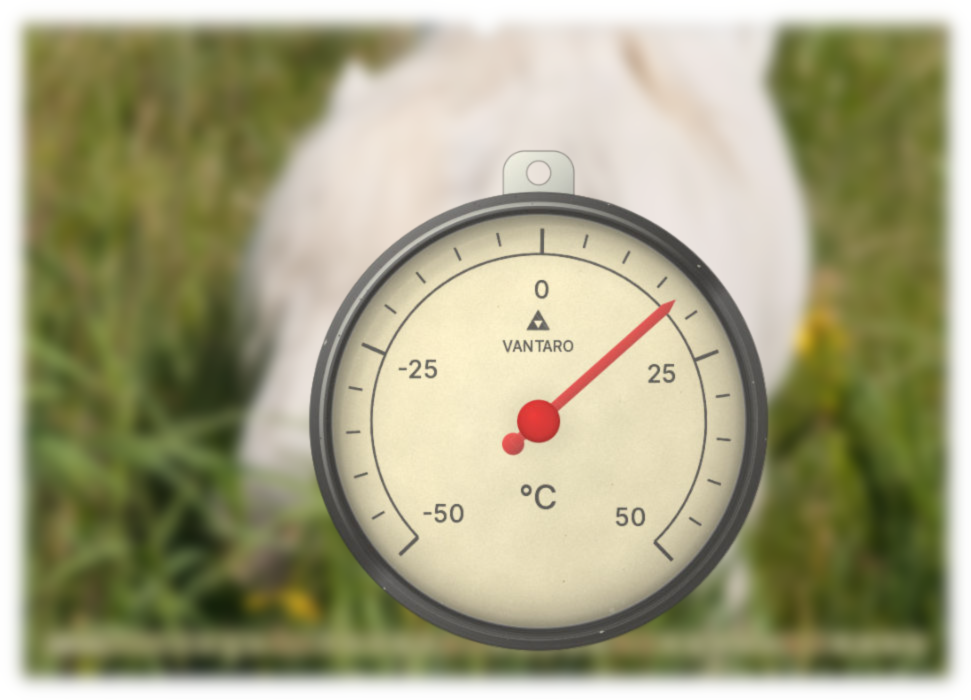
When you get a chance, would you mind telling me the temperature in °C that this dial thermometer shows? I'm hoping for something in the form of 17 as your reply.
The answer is 17.5
